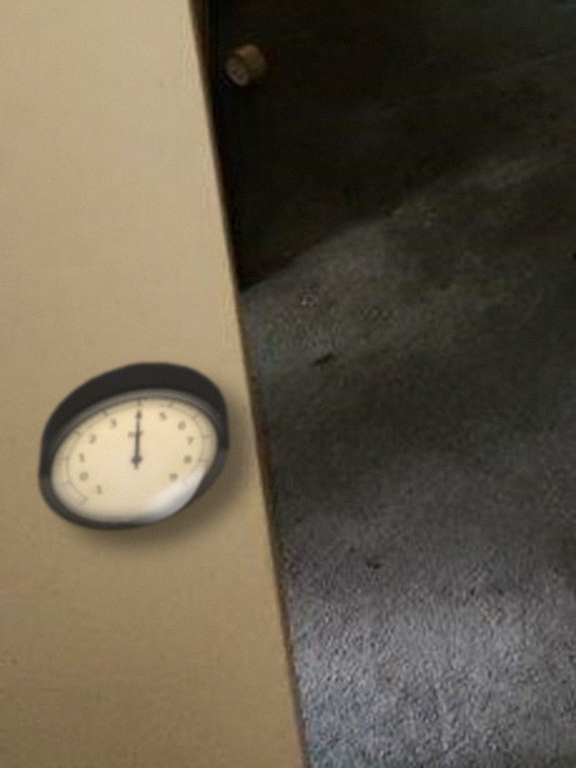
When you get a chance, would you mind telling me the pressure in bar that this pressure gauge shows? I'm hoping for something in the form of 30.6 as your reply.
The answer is 4
